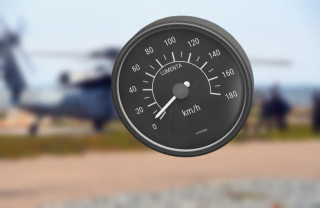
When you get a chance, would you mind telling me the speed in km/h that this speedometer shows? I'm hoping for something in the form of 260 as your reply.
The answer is 5
